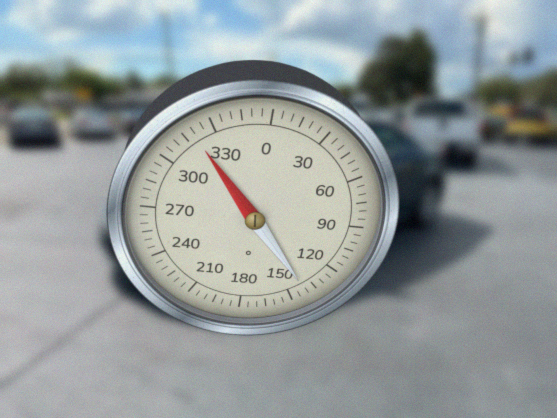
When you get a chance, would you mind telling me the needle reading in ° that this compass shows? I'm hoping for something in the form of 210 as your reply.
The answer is 320
